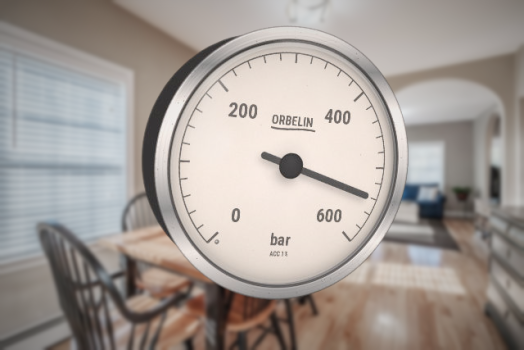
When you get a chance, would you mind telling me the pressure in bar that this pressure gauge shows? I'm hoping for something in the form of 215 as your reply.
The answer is 540
